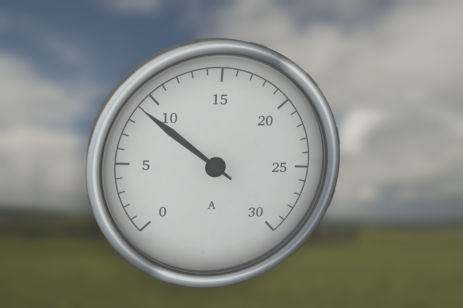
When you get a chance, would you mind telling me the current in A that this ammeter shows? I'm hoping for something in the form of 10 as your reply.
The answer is 9
